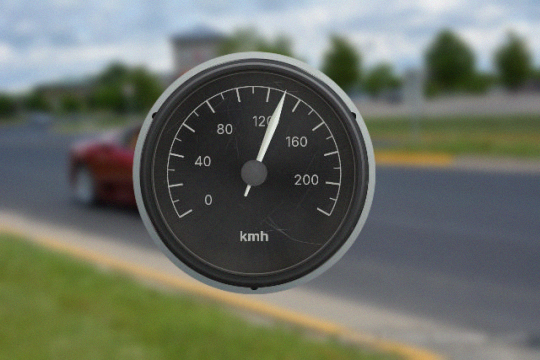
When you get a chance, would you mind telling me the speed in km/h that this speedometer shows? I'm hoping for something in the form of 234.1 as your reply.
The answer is 130
